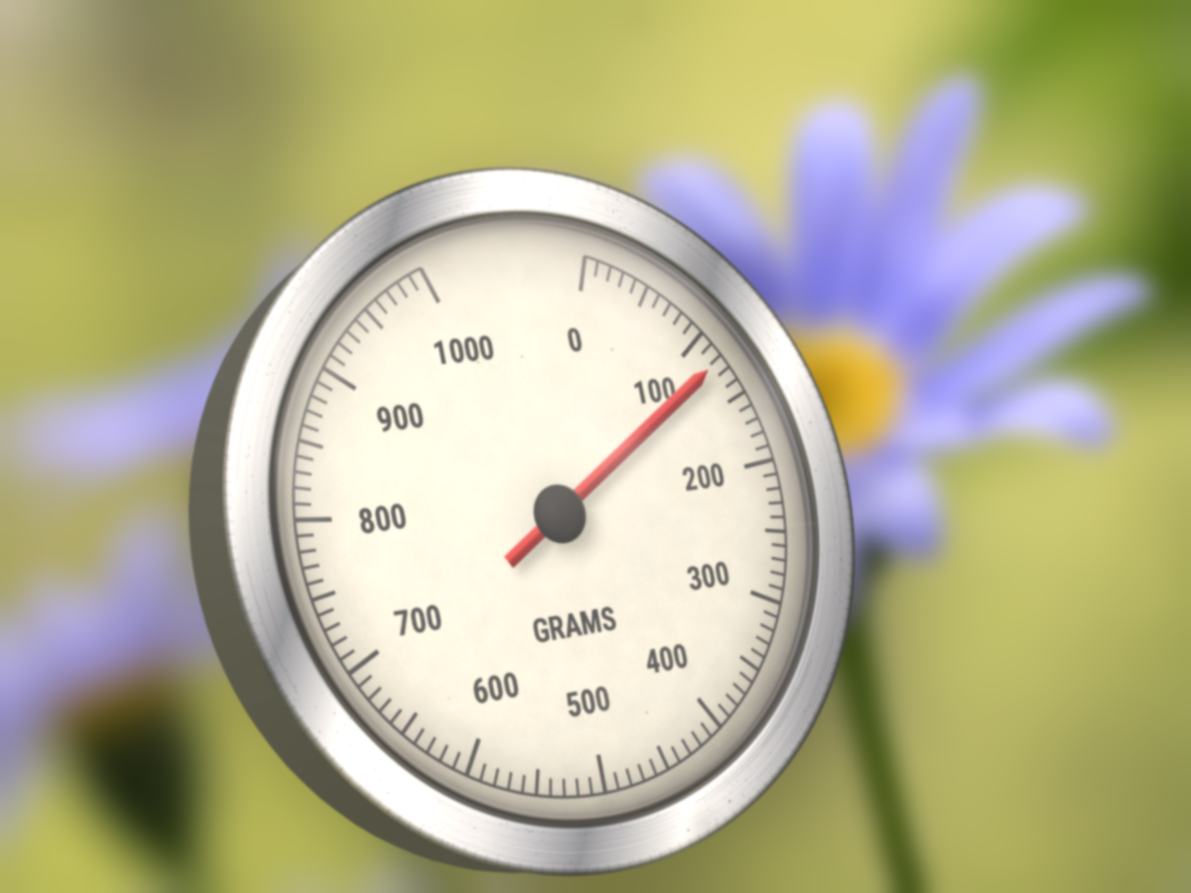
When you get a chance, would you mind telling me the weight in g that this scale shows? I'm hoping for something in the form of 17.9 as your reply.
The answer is 120
